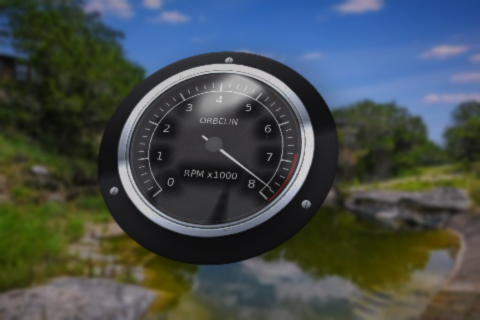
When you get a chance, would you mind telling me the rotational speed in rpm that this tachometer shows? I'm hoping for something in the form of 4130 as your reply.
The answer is 7800
